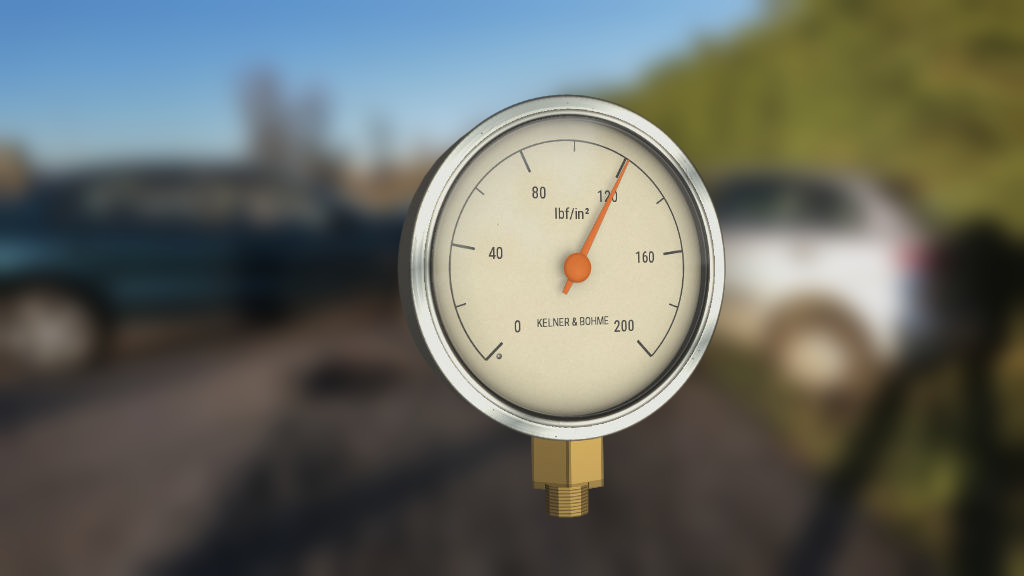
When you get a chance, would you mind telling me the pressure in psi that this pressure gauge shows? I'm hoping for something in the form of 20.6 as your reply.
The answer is 120
